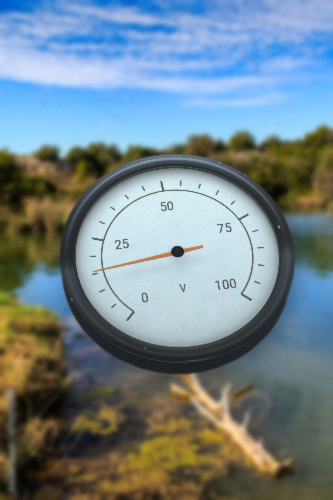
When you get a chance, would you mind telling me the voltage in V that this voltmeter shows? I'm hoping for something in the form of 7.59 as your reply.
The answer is 15
